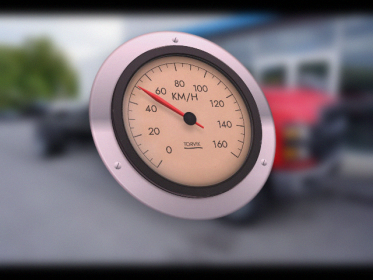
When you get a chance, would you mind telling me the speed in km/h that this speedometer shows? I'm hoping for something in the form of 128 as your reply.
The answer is 50
